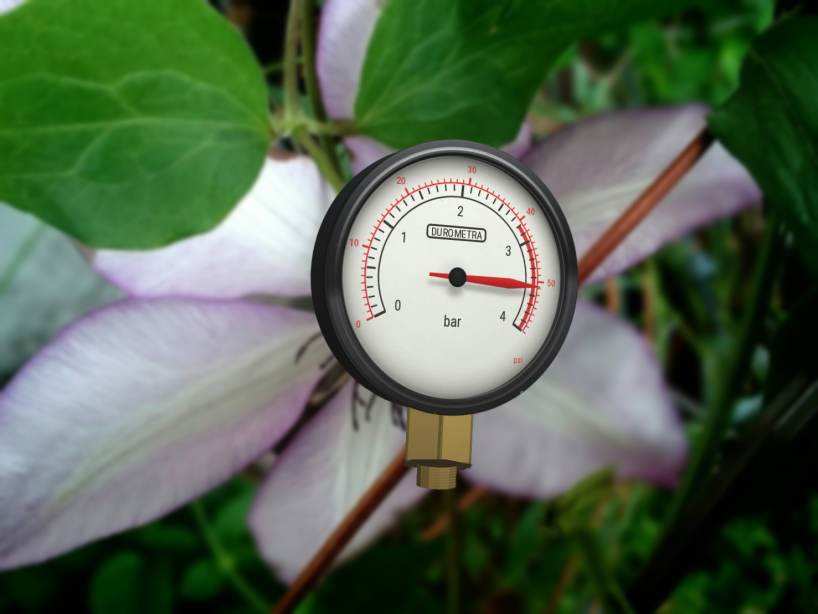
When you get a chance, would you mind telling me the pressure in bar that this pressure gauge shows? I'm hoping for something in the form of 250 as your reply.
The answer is 3.5
